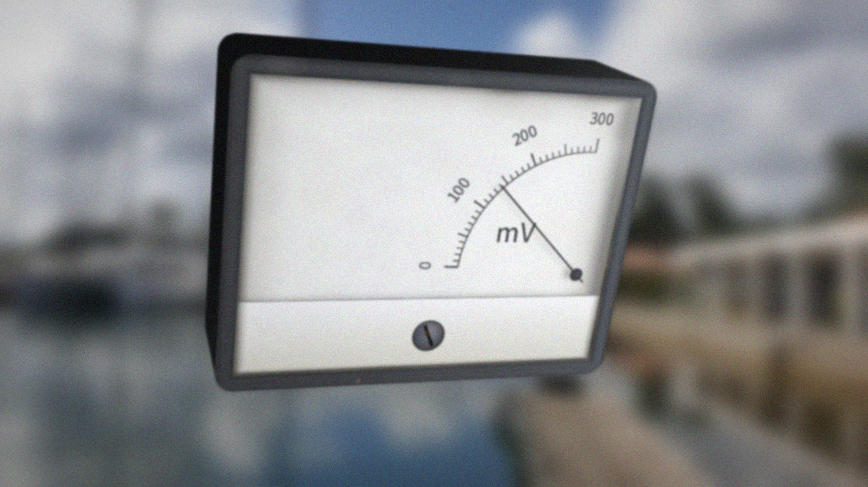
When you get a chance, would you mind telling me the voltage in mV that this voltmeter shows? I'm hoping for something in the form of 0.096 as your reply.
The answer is 140
